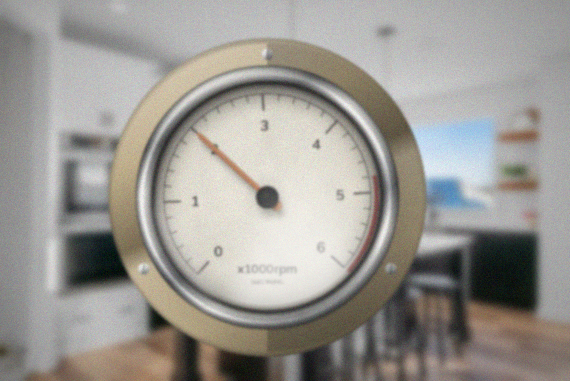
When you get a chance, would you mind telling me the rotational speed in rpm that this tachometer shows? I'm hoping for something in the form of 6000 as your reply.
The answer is 2000
